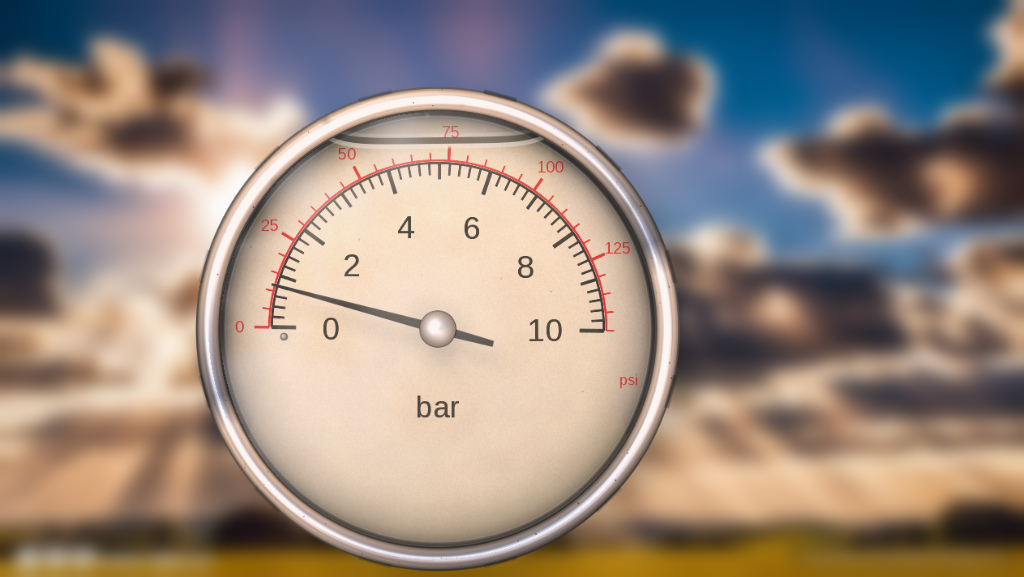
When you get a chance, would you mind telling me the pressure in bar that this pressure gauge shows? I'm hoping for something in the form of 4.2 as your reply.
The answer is 0.8
